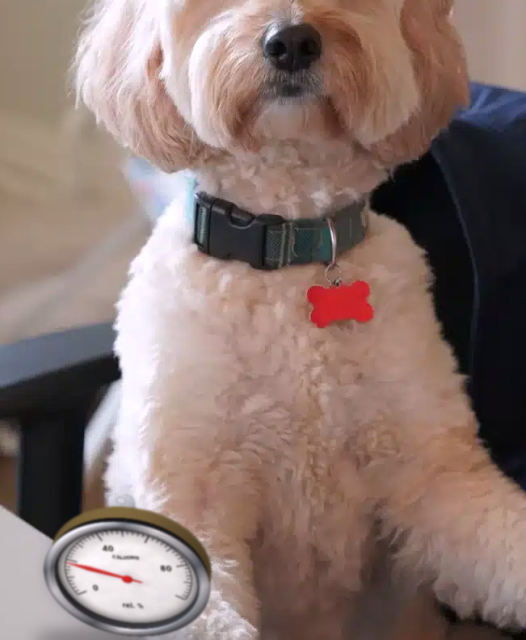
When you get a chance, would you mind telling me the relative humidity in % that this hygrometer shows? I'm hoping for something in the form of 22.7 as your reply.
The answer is 20
